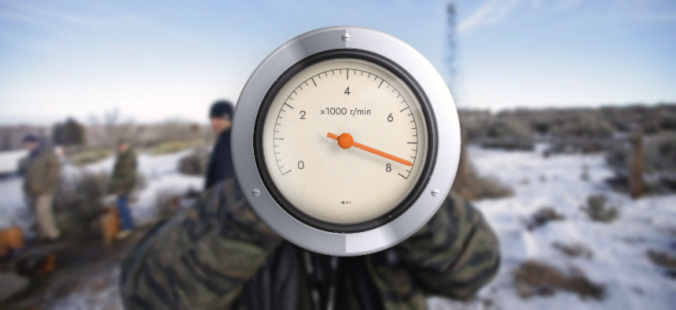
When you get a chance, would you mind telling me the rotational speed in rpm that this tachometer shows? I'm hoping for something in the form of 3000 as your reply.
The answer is 7600
